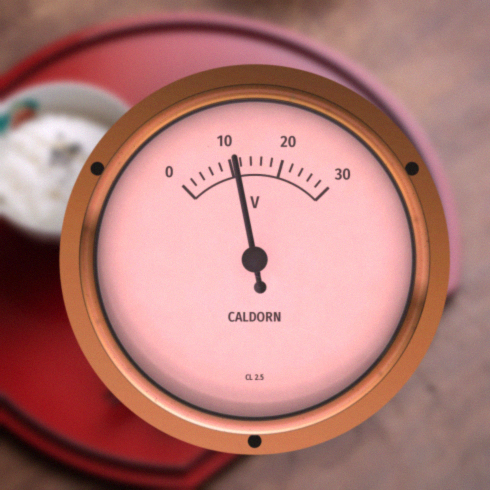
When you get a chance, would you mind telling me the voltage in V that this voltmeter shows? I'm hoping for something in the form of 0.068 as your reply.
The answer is 11
